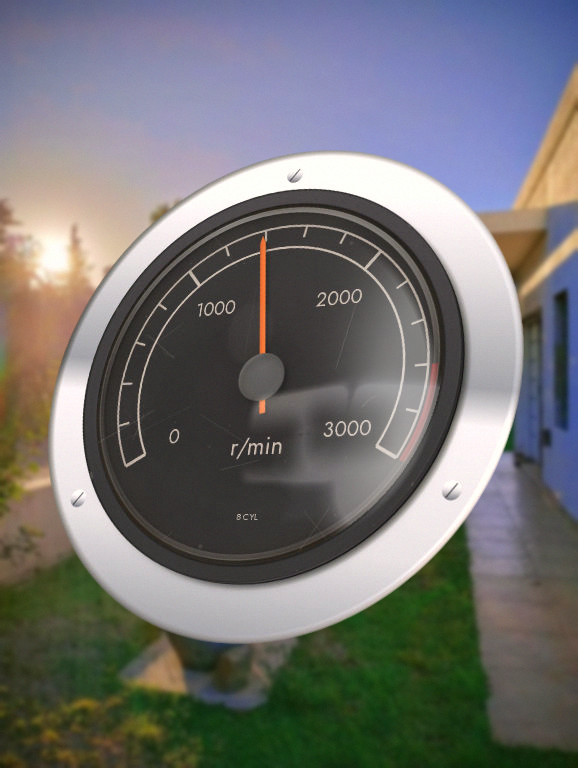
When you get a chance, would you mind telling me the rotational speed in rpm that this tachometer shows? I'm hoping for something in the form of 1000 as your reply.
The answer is 1400
